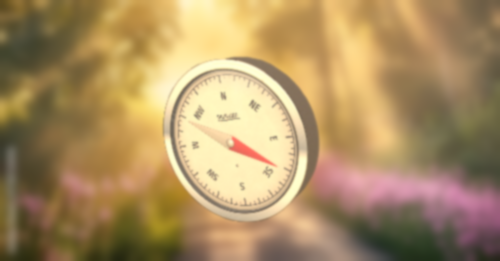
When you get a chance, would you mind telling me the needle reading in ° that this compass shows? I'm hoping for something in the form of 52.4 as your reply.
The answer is 120
